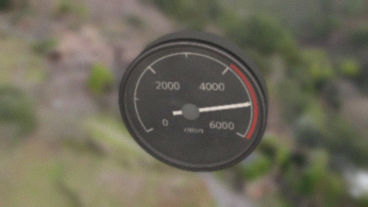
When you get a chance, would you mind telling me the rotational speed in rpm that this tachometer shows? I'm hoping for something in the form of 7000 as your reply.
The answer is 5000
